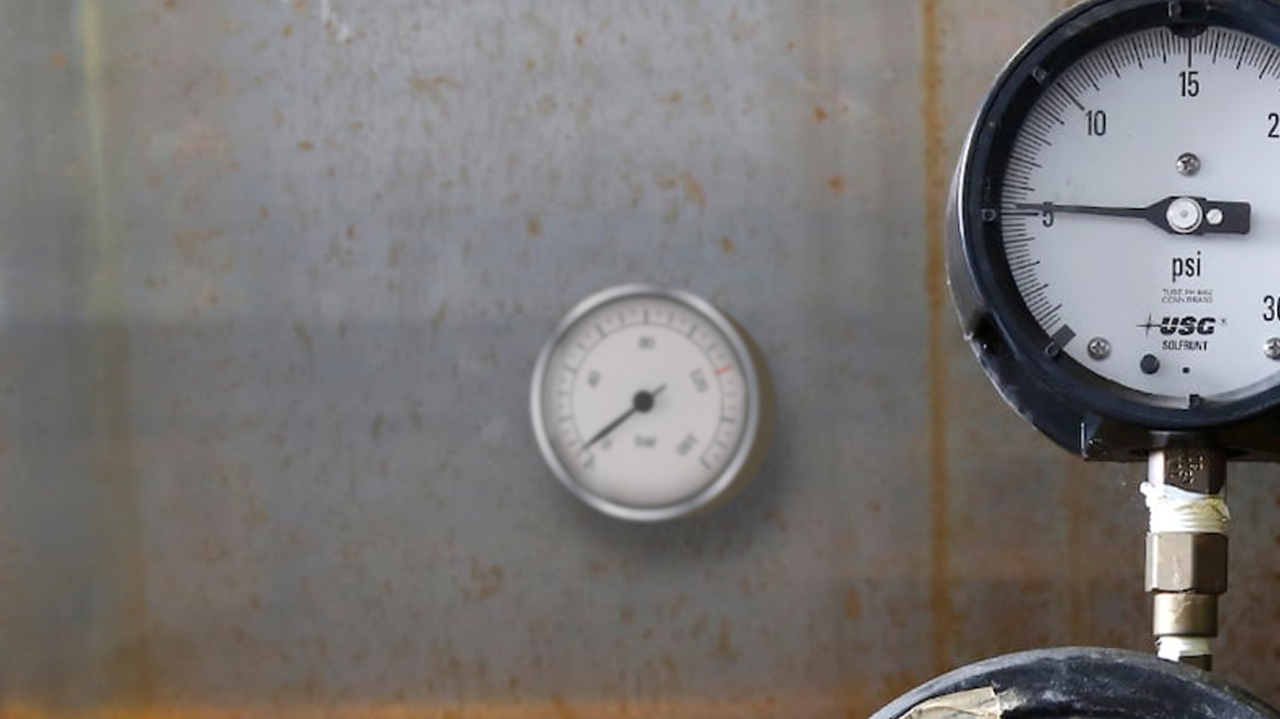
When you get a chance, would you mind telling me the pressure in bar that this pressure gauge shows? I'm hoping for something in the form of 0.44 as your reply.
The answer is 5
